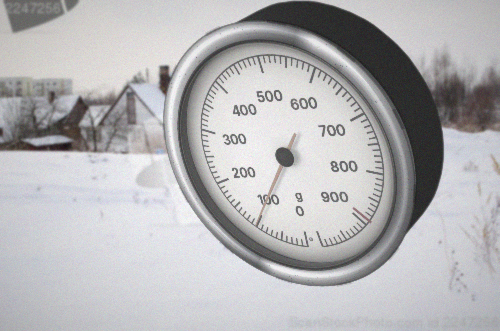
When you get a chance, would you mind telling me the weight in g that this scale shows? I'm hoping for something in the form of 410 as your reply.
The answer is 100
